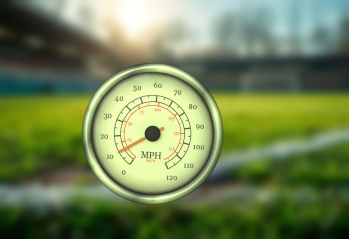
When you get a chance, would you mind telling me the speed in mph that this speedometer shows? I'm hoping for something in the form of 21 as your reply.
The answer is 10
